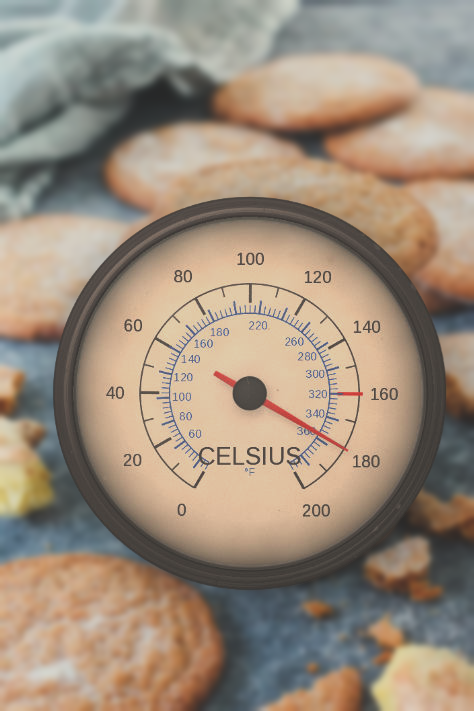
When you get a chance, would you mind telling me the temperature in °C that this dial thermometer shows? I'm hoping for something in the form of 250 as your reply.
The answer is 180
